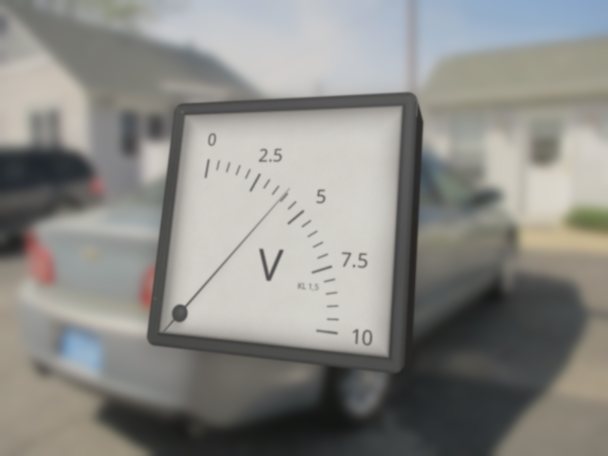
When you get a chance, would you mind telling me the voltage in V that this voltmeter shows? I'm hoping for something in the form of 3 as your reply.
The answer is 4
